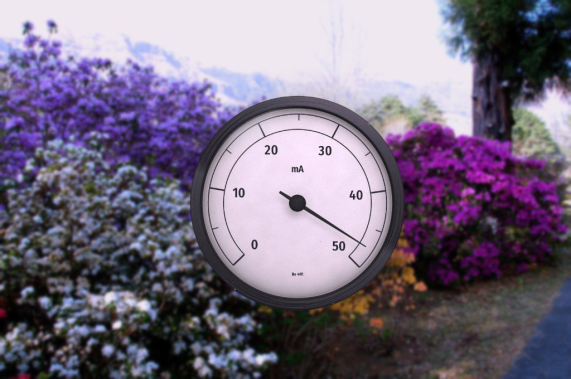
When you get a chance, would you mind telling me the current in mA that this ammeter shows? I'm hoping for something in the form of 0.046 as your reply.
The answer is 47.5
